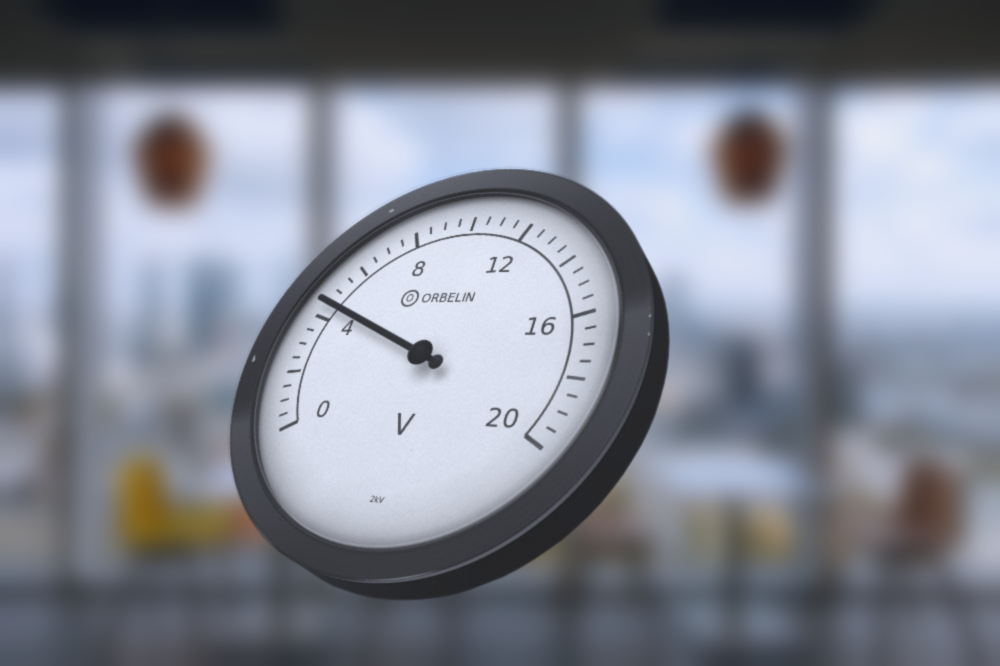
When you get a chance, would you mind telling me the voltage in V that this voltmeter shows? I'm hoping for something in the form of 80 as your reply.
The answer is 4.5
